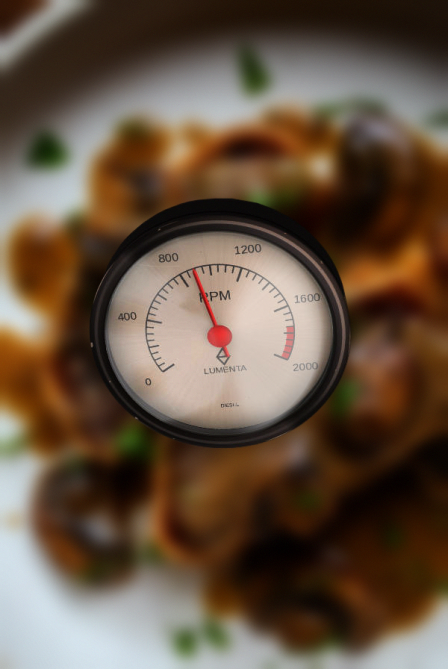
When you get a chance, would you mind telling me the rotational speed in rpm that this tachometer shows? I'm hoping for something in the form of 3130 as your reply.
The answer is 900
